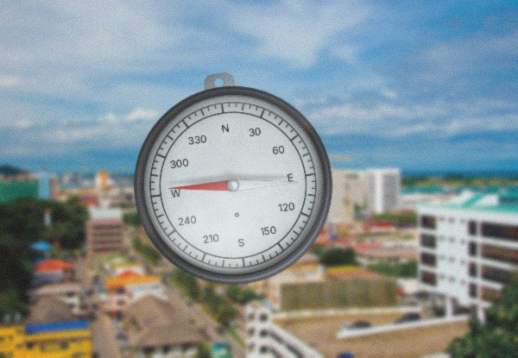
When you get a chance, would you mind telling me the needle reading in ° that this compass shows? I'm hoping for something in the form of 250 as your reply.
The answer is 275
